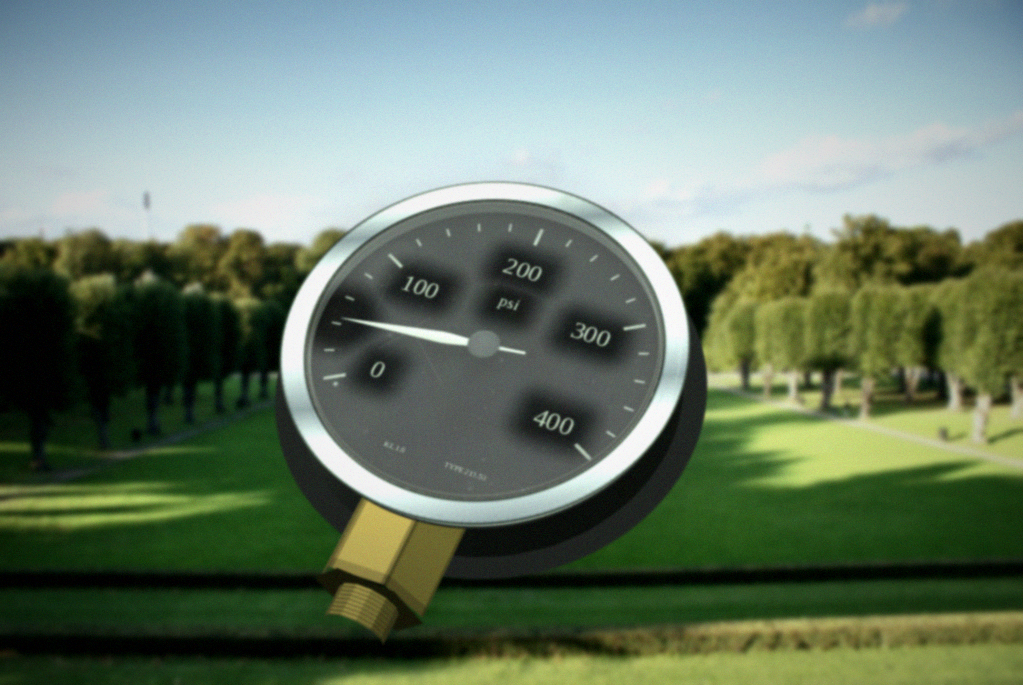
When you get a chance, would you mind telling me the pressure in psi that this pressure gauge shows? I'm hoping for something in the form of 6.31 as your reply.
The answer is 40
